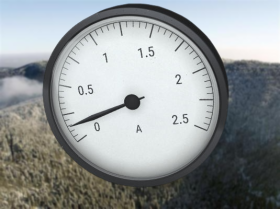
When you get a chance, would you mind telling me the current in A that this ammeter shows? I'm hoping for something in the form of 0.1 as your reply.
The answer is 0.15
